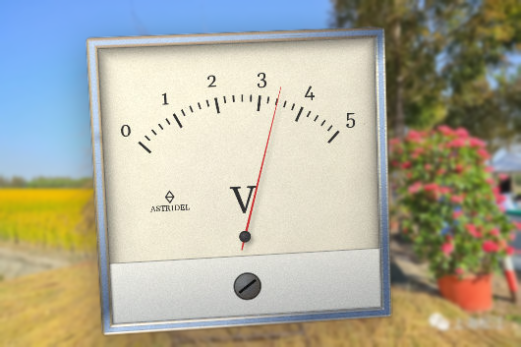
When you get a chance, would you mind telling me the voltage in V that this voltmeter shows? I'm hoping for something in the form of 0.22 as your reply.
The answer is 3.4
